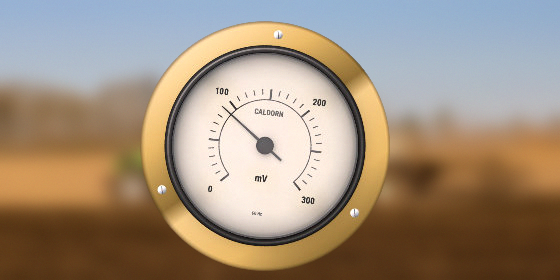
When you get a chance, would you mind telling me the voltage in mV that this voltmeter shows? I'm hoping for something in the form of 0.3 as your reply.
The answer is 90
